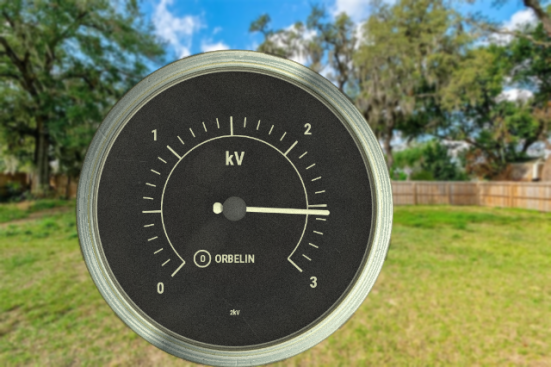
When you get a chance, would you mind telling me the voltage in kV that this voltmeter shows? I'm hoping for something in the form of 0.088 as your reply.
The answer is 2.55
